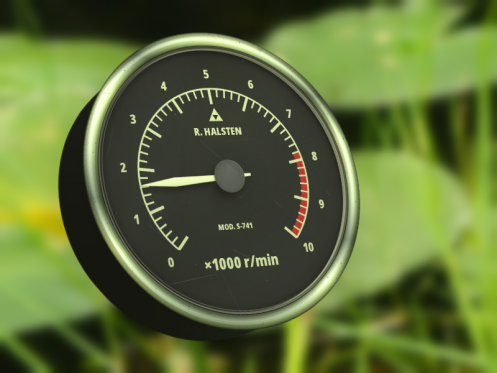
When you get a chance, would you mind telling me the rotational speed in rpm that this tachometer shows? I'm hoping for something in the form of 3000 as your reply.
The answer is 1600
